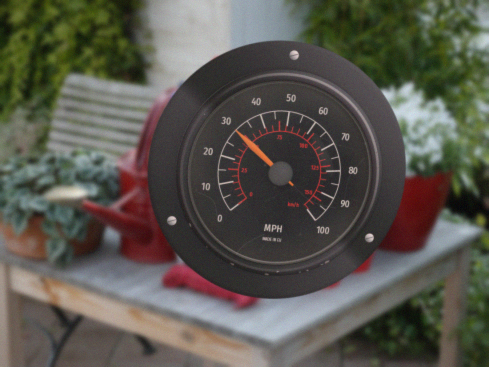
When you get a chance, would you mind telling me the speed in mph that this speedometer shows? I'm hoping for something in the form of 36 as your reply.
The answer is 30
